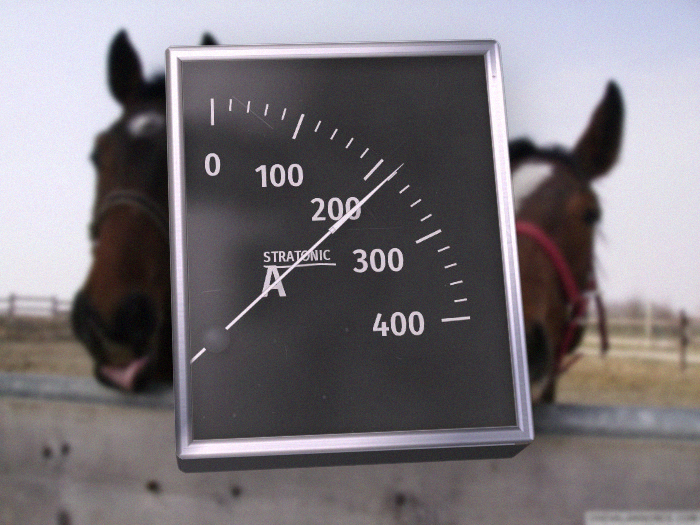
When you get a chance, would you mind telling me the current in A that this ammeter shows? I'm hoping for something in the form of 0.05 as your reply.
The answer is 220
